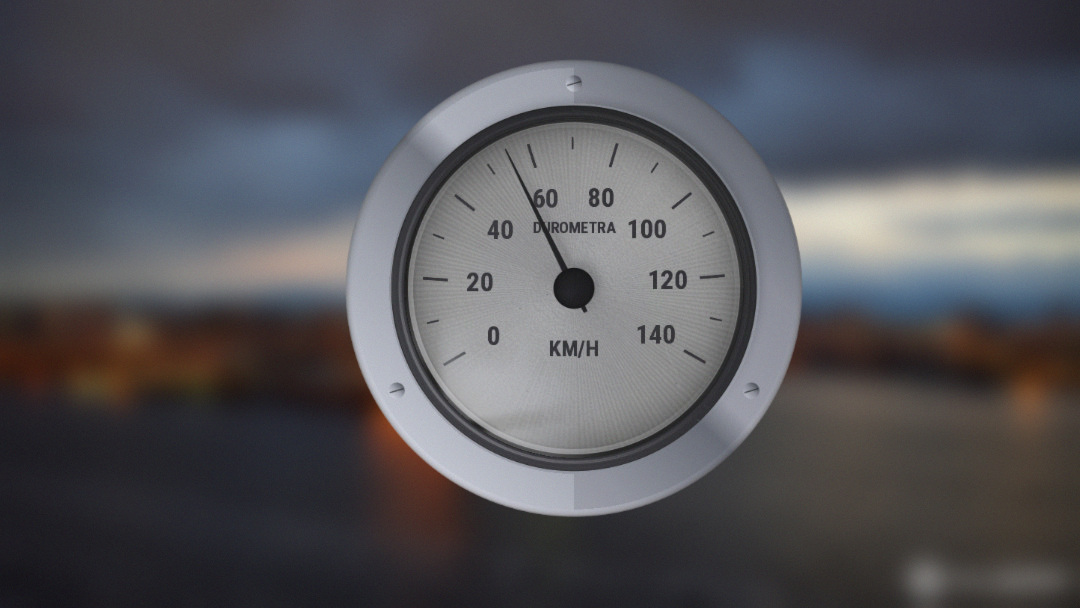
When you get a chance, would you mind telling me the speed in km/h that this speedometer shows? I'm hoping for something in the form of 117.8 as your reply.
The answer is 55
